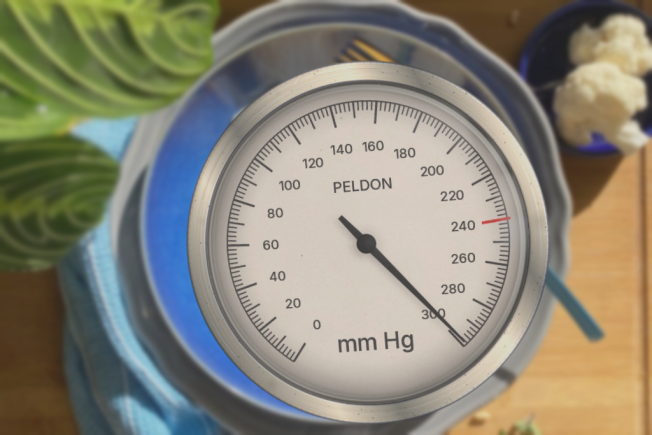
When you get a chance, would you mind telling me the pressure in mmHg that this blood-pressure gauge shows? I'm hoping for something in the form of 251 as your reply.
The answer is 298
